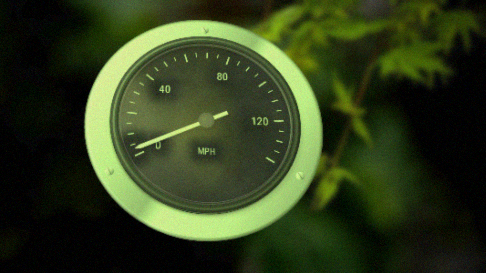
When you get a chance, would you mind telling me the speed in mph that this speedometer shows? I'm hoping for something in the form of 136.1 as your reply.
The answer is 2.5
